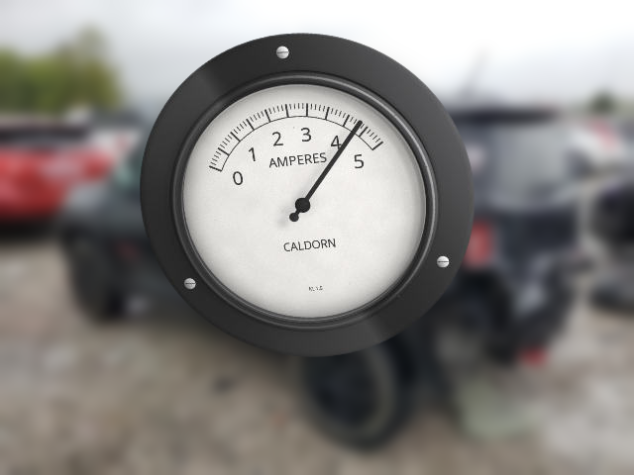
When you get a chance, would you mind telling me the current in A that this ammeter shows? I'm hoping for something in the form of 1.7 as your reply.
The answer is 4.3
